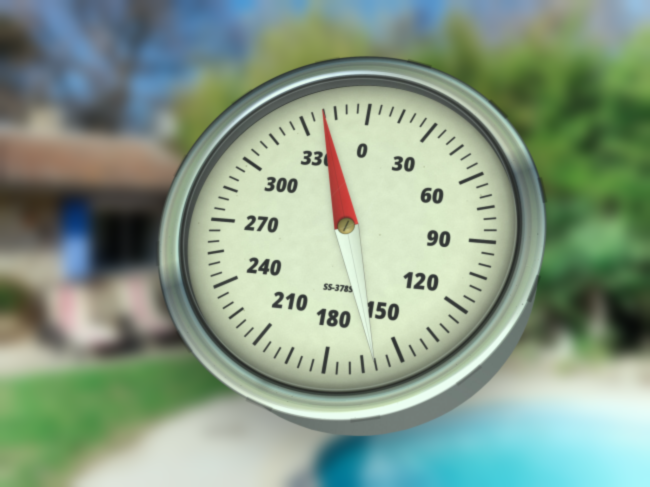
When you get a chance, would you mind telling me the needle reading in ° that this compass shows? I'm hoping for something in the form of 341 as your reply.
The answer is 340
